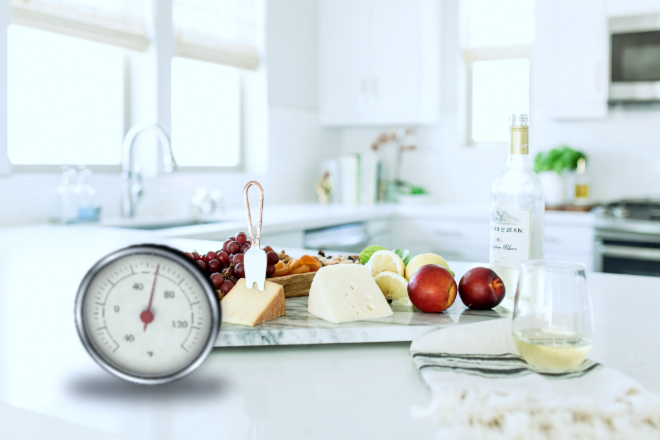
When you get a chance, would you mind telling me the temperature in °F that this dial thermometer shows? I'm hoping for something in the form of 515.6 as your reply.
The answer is 60
